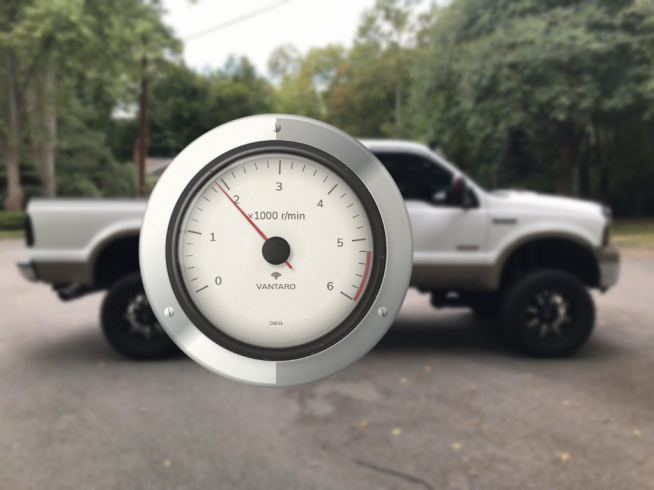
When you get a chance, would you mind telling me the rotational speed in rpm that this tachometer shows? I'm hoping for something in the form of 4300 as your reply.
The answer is 1900
